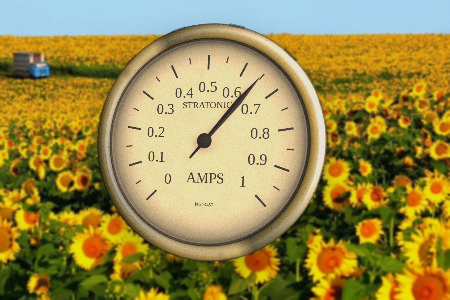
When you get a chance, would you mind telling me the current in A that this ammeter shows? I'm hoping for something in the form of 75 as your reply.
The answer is 0.65
